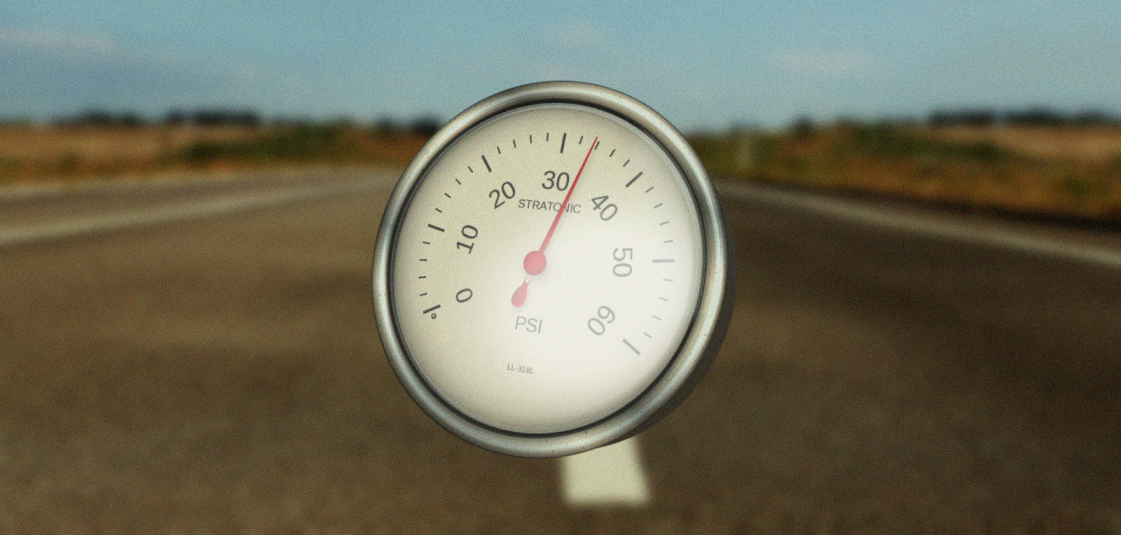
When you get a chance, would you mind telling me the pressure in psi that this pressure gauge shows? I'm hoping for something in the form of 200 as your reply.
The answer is 34
